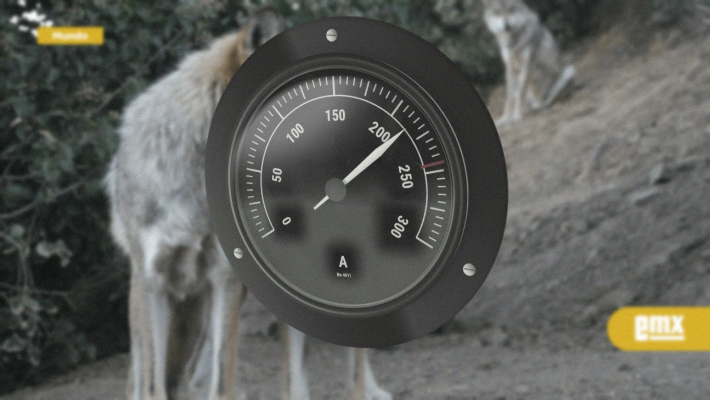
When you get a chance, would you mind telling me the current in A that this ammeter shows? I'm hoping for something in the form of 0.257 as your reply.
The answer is 215
